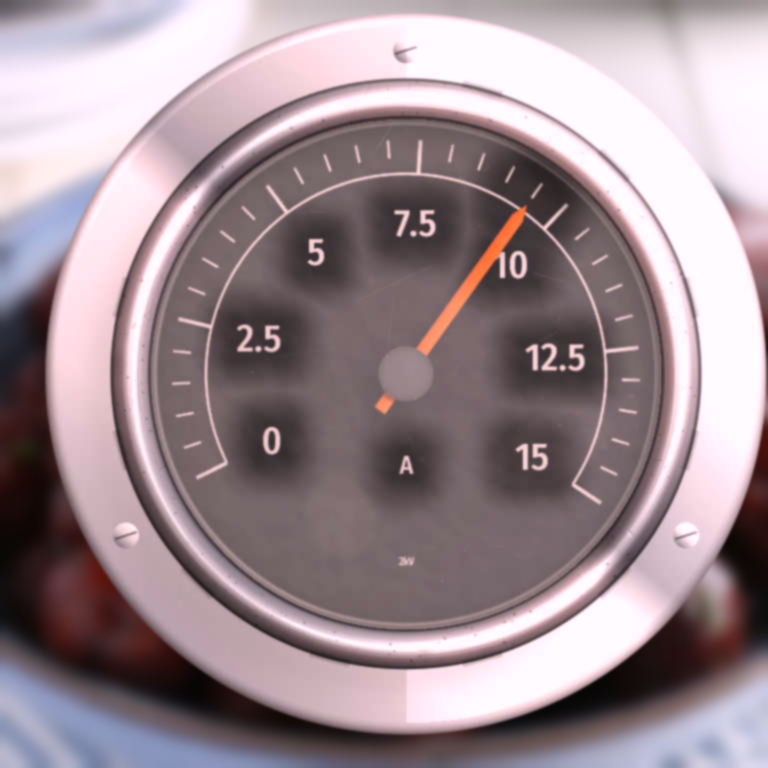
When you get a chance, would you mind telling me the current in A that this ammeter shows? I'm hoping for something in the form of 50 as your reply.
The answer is 9.5
